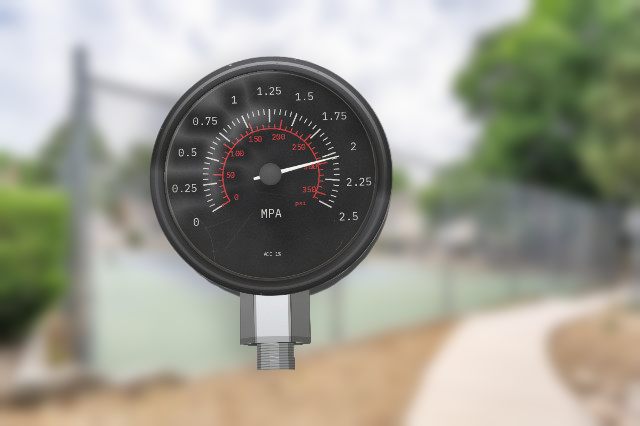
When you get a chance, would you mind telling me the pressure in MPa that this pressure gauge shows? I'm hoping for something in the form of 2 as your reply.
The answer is 2.05
